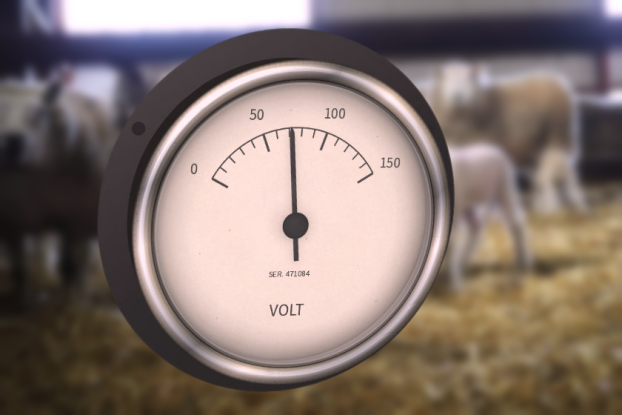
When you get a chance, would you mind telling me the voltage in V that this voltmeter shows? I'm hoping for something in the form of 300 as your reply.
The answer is 70
